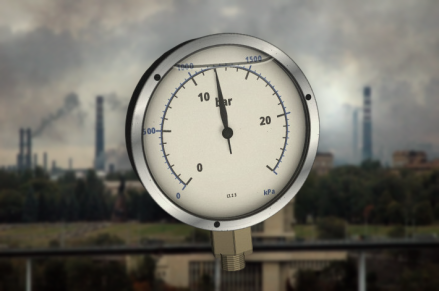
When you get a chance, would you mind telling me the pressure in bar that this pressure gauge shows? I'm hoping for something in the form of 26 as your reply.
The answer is 12
